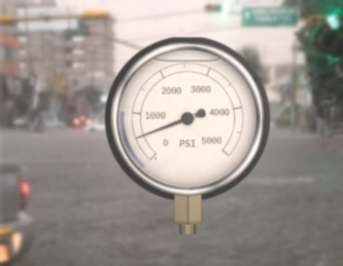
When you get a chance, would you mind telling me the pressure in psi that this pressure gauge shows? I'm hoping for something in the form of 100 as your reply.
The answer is 500
